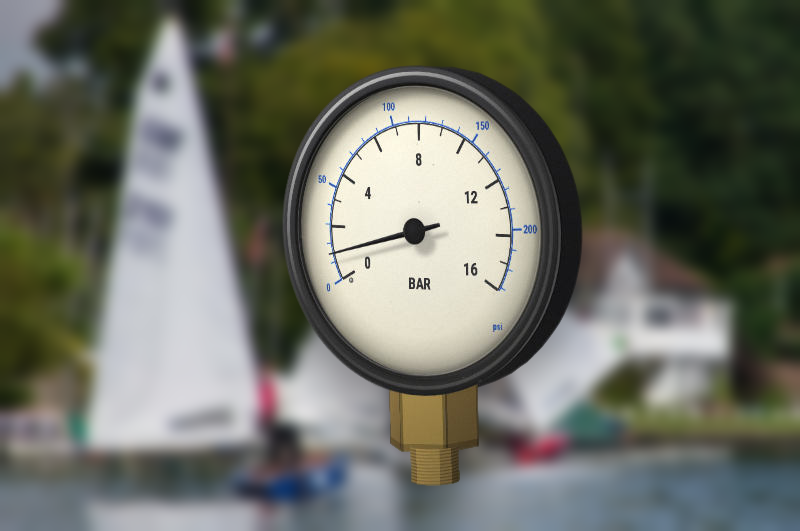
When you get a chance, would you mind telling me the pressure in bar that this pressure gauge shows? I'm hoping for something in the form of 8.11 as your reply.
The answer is 1
